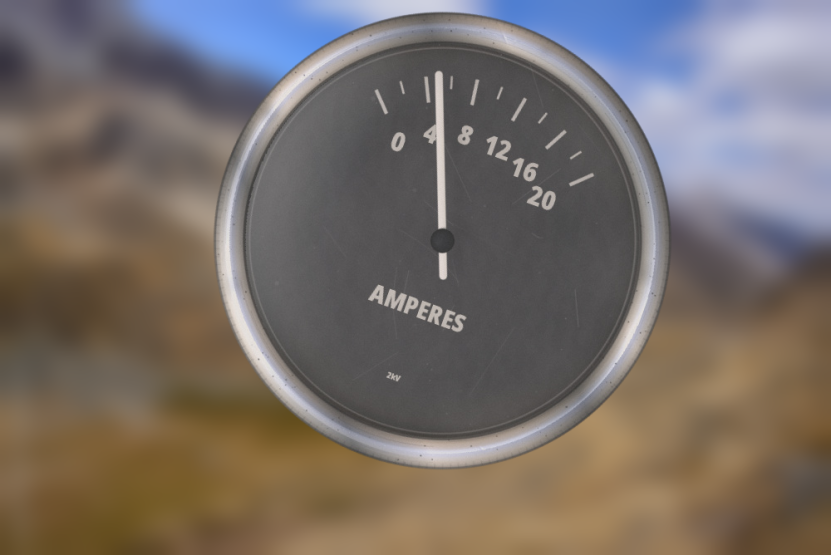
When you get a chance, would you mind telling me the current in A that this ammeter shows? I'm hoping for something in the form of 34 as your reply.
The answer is 5
